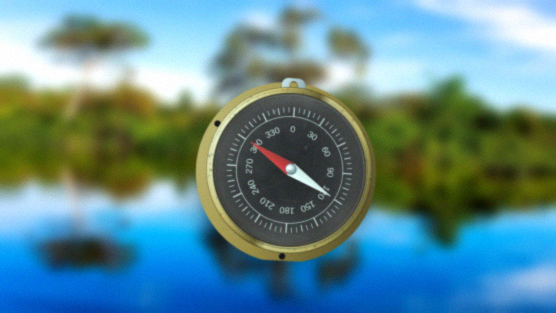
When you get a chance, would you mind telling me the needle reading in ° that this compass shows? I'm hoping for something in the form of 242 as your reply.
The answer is 300
